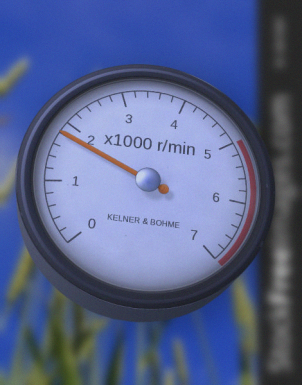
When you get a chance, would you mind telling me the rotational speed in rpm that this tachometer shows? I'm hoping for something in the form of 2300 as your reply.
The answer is 1800
